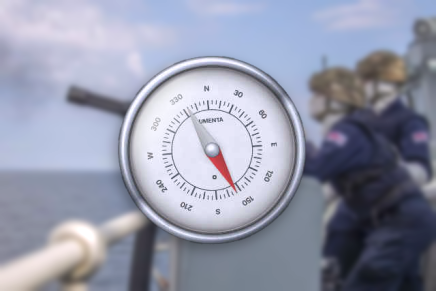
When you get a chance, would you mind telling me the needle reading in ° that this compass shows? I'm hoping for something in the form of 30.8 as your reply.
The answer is 155
